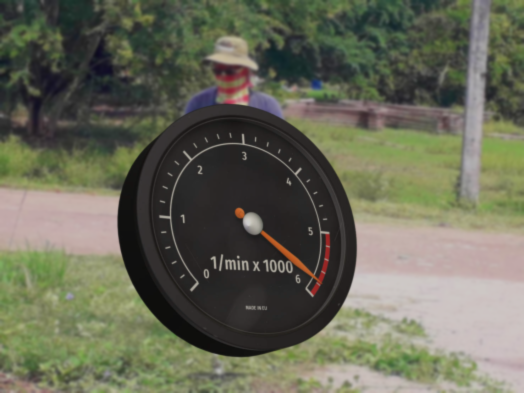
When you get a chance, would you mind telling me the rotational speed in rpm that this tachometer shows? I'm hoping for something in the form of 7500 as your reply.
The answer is 5800
